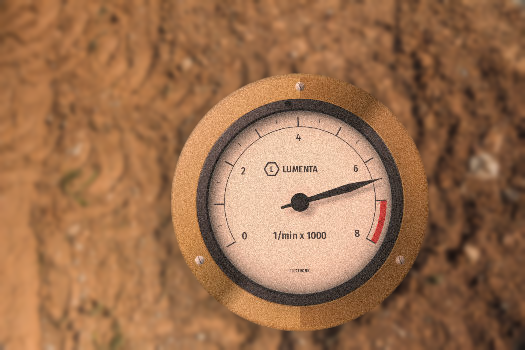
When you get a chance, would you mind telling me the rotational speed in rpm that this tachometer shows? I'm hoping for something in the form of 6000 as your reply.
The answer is 6500
